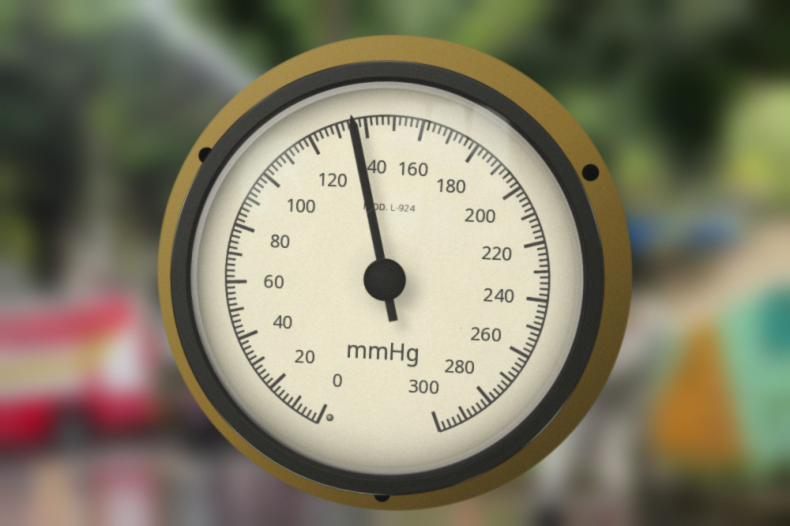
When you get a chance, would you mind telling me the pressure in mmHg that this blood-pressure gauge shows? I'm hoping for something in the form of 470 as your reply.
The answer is 136
